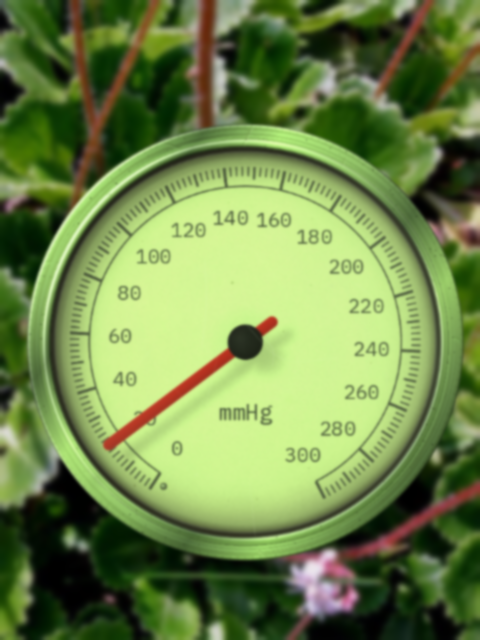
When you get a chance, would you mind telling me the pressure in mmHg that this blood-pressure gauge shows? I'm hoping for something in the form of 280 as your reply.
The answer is 20
